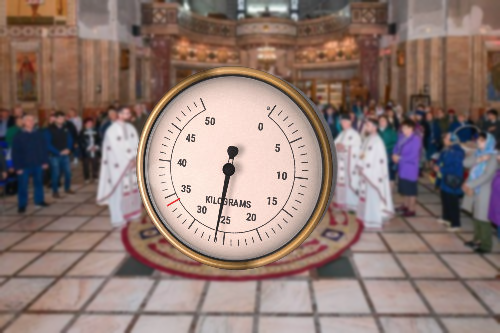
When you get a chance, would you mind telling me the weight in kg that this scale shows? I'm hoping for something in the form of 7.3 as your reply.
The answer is 26
